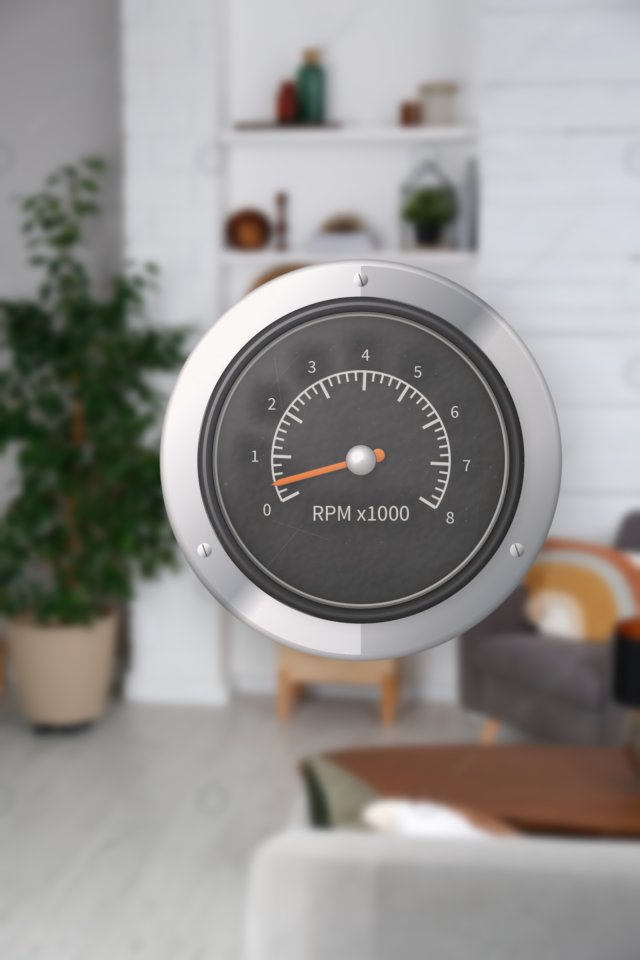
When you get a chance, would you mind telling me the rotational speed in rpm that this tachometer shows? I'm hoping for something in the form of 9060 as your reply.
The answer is 400
